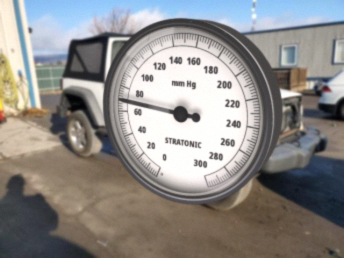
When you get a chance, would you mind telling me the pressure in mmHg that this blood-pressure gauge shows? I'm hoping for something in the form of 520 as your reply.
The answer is 70
